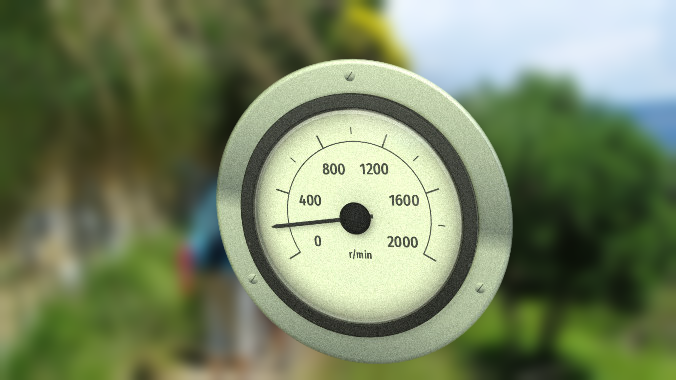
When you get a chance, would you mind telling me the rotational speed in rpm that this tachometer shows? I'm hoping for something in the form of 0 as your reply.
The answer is 200
